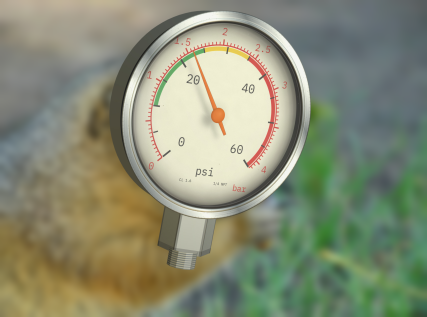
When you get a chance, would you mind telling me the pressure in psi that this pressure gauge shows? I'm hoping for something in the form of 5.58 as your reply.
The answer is 22.5
